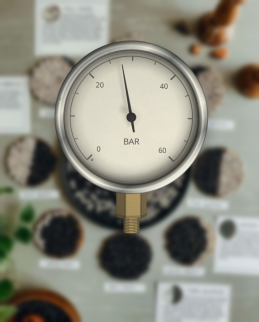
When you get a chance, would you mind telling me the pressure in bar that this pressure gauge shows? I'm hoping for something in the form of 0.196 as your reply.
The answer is 27.5
